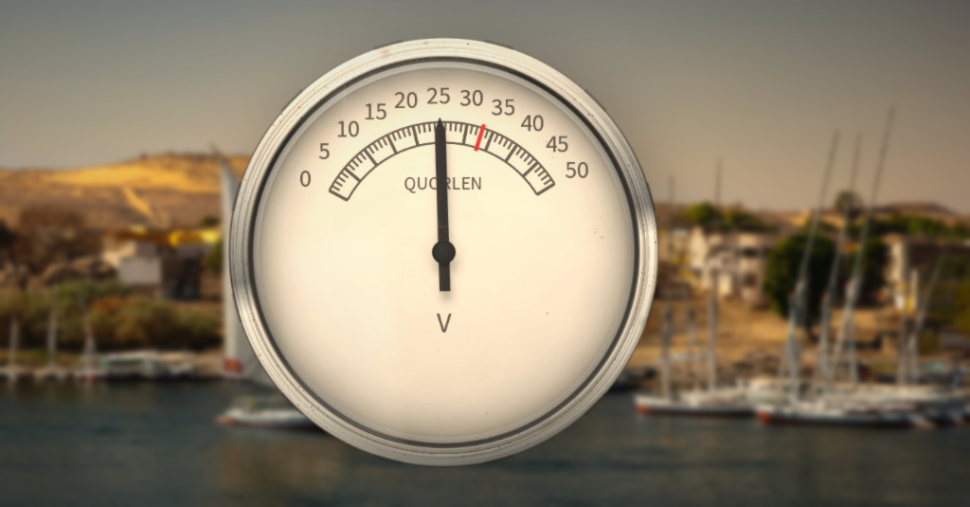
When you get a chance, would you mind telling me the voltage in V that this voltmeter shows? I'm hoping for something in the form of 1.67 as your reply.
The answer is 25
